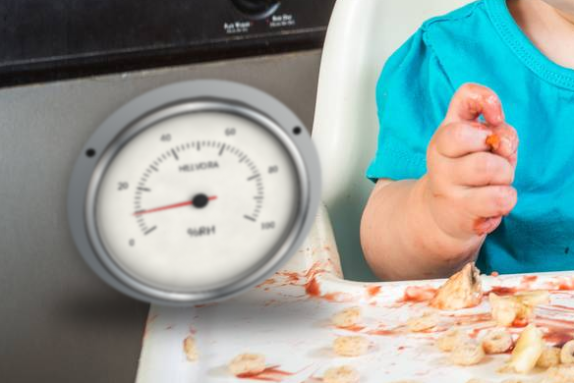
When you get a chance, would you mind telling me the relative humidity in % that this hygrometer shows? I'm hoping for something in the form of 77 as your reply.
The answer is 10
